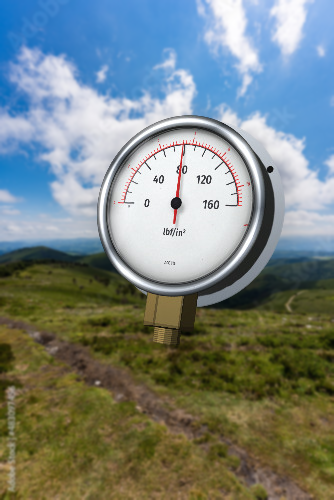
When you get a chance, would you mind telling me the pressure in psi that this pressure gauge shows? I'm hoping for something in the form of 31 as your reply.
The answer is 80
